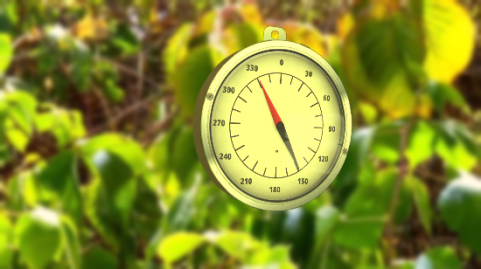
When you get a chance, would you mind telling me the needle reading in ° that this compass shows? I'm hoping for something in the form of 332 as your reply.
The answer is 330
